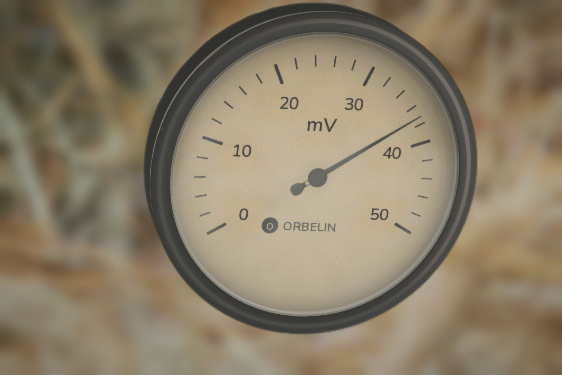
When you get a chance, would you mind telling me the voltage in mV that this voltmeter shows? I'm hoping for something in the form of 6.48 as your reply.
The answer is 37
